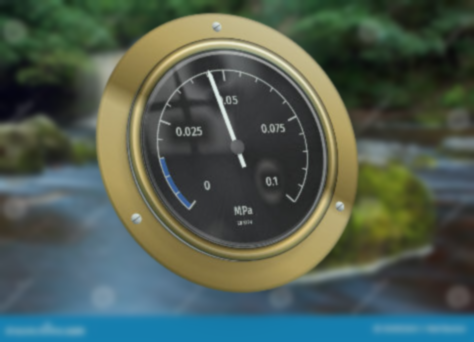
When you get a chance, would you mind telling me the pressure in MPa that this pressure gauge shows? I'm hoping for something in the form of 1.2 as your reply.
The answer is 0.045
